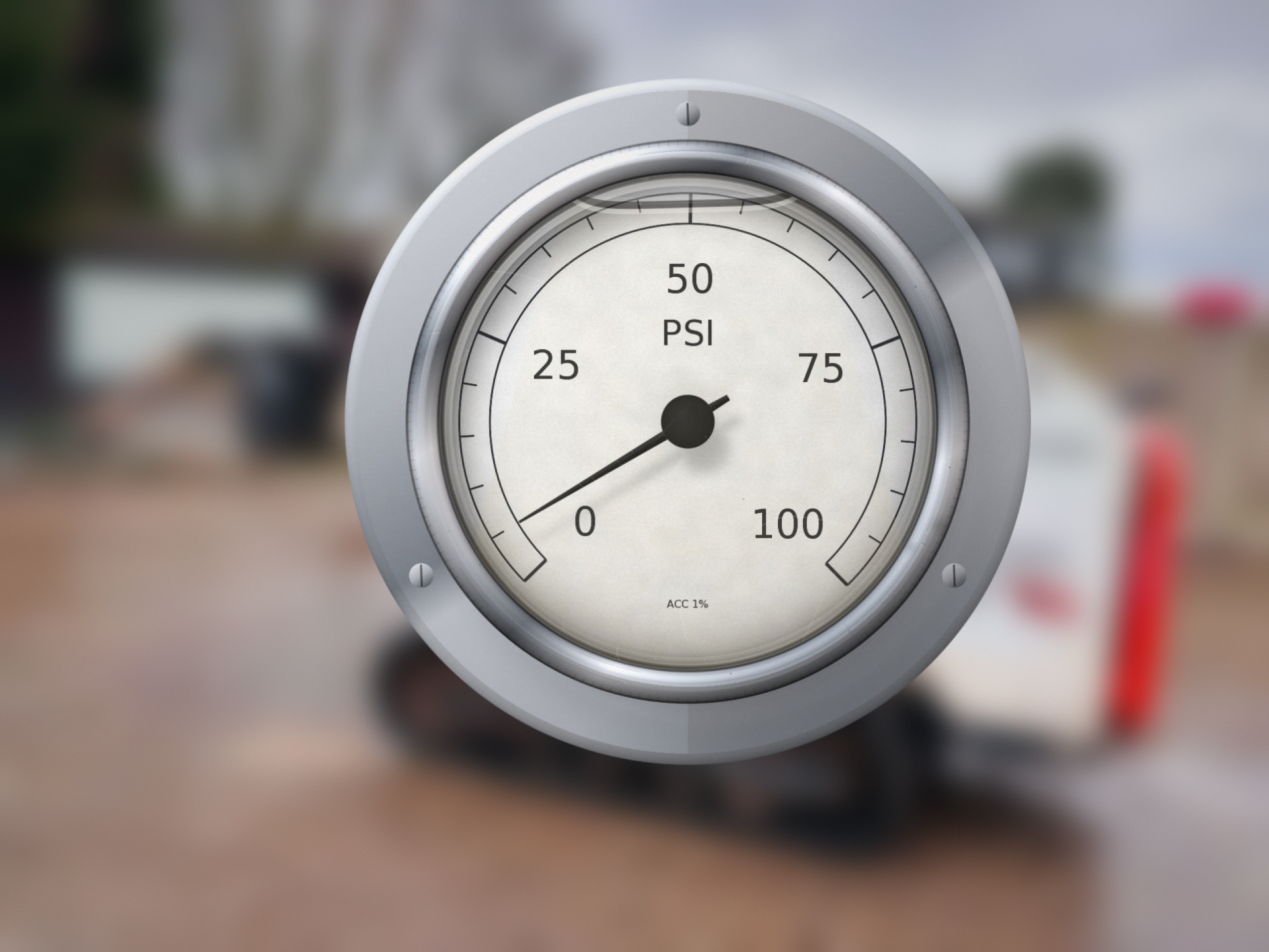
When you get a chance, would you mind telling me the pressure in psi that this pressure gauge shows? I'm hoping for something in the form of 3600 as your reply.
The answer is 5
